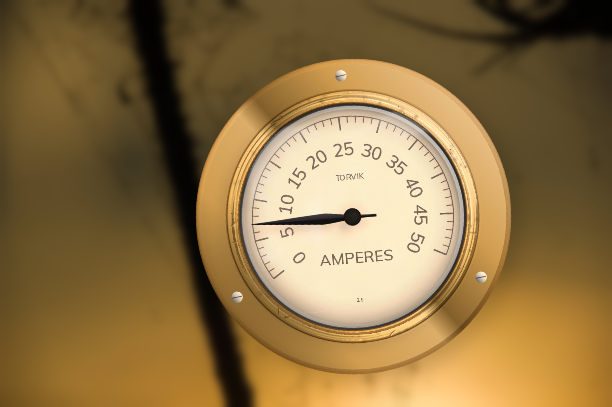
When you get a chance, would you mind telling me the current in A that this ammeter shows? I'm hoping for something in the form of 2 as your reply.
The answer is 7
